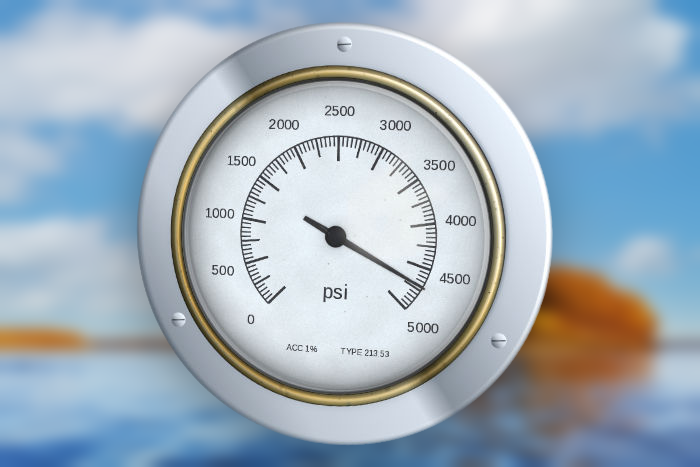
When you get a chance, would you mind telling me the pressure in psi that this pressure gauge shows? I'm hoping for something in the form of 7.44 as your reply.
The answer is 4700
